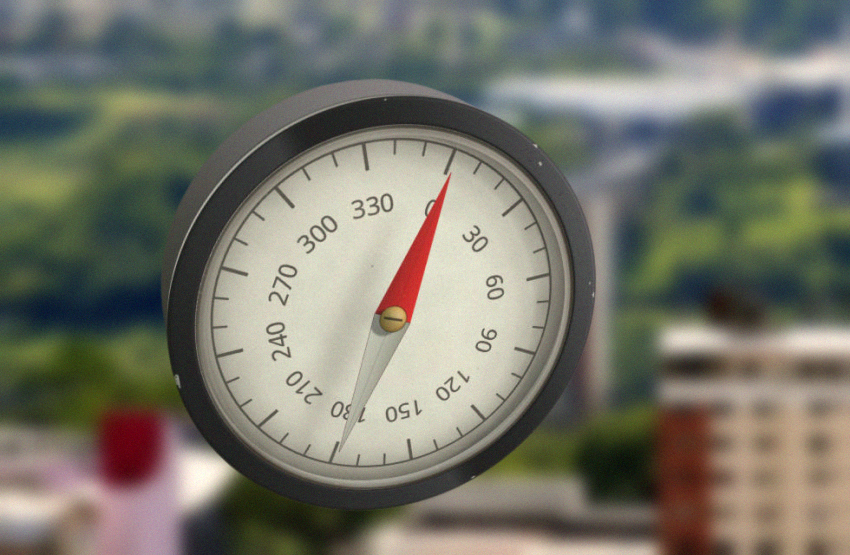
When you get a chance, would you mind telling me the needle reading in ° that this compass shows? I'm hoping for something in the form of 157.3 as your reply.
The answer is 0
